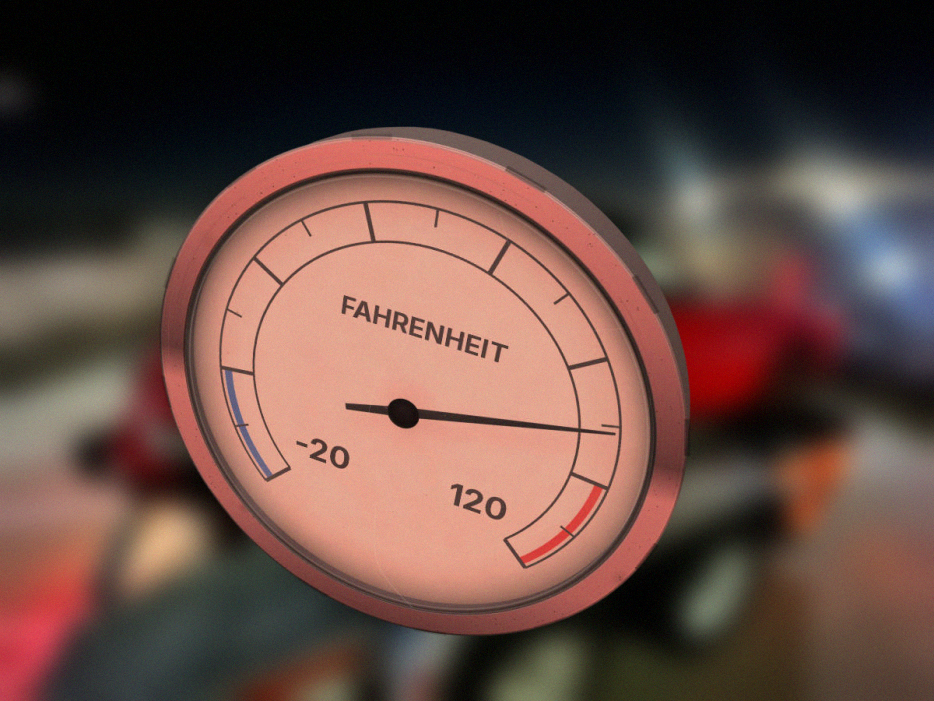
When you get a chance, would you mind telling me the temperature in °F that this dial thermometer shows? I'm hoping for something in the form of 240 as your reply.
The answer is 90
